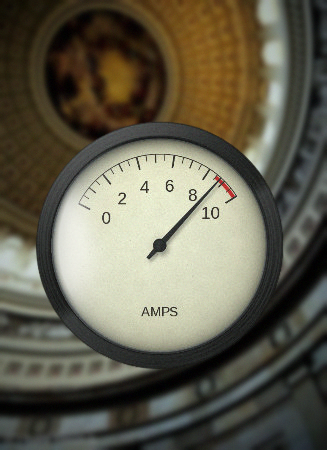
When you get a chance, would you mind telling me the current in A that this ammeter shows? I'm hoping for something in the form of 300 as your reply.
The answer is 8.75
